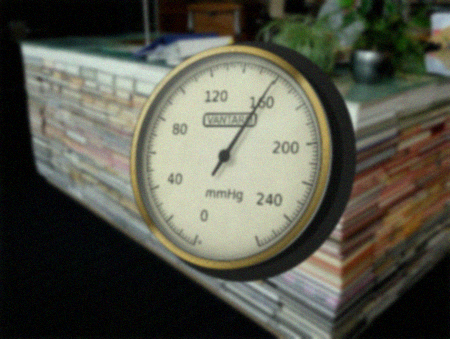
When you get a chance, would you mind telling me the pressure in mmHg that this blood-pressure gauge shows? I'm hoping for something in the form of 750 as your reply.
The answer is 160
